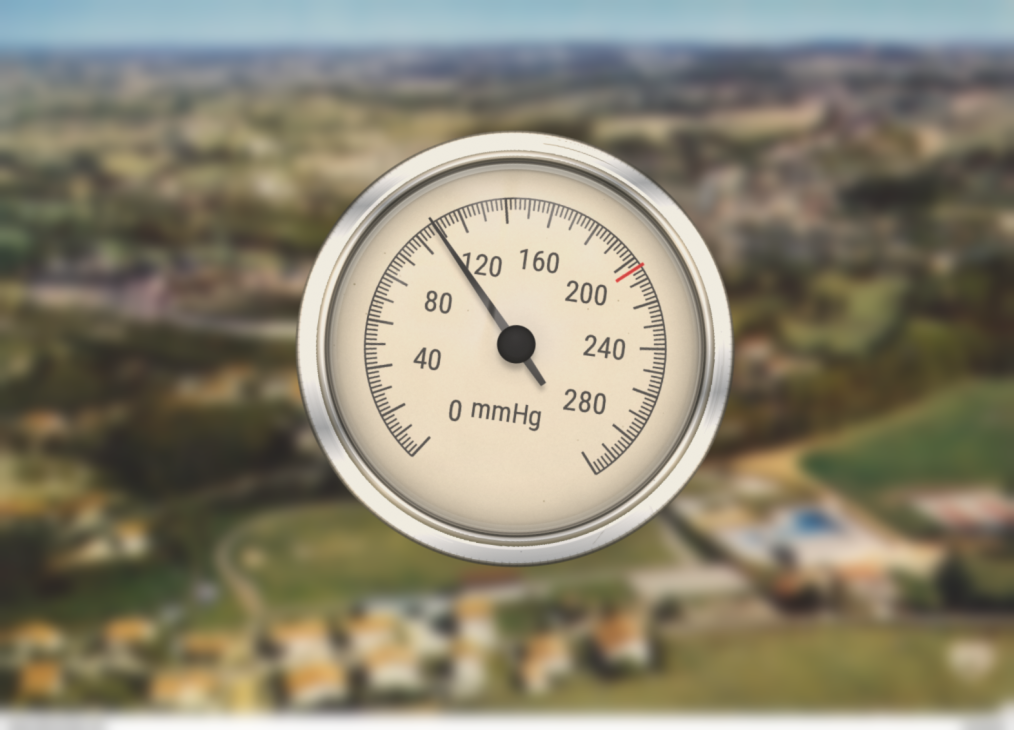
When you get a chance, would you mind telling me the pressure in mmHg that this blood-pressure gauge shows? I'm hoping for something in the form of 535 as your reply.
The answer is 108
